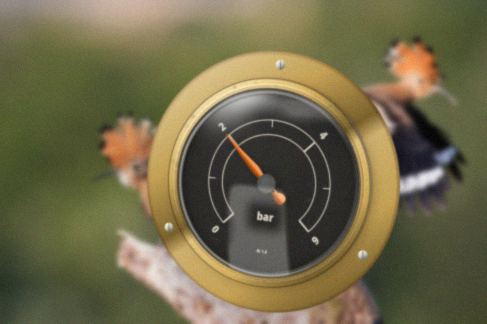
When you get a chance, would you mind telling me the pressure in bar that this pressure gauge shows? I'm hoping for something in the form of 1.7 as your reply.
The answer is 2
